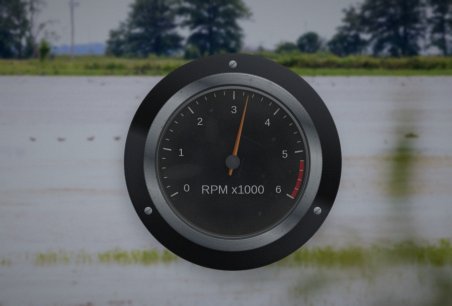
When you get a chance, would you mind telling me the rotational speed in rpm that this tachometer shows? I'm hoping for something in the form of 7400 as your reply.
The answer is 3300
